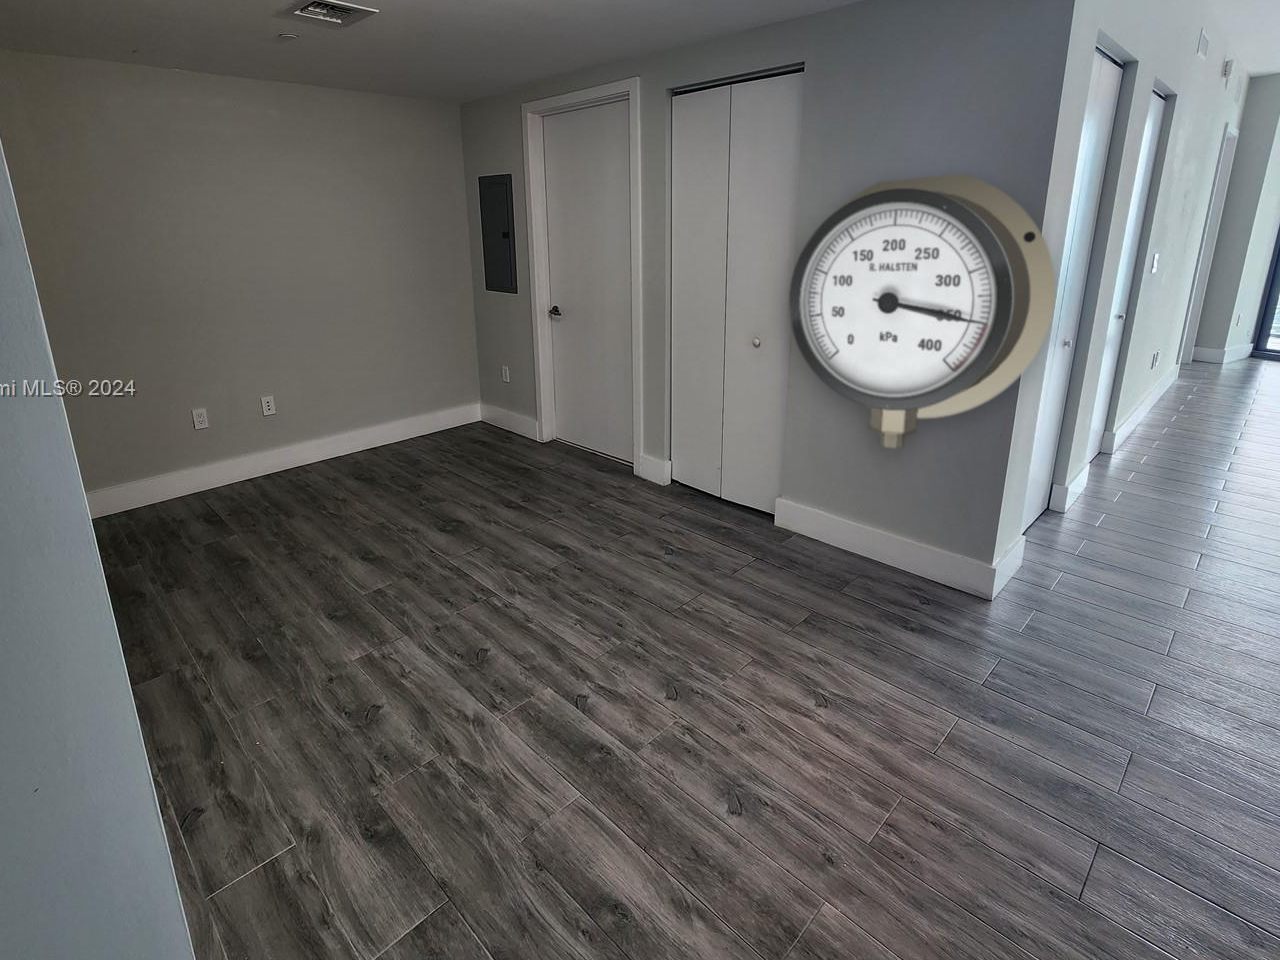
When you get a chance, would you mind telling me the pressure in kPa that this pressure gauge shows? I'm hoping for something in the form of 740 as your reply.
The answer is 350
